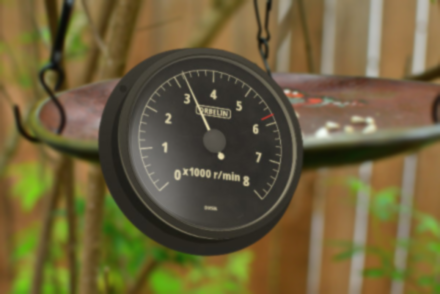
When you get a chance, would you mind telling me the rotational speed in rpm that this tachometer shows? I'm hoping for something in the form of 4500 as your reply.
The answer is 3200
